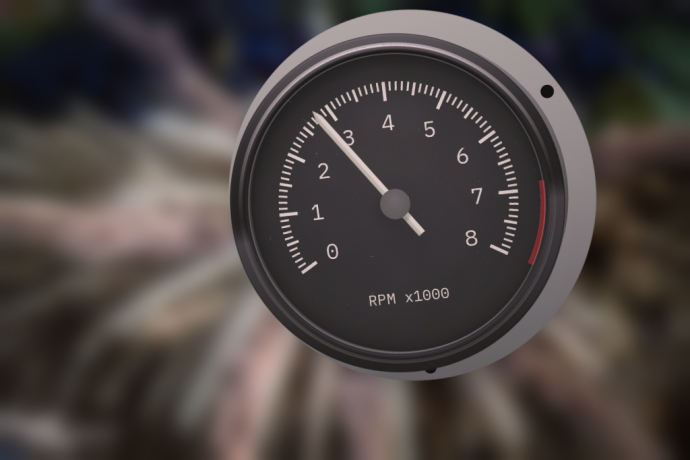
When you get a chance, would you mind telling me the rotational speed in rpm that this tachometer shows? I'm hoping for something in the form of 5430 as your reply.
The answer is 2800
